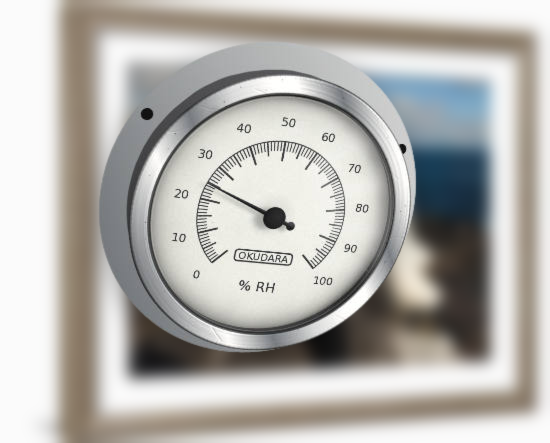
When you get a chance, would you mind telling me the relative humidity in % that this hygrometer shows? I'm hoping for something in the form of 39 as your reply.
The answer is 25
